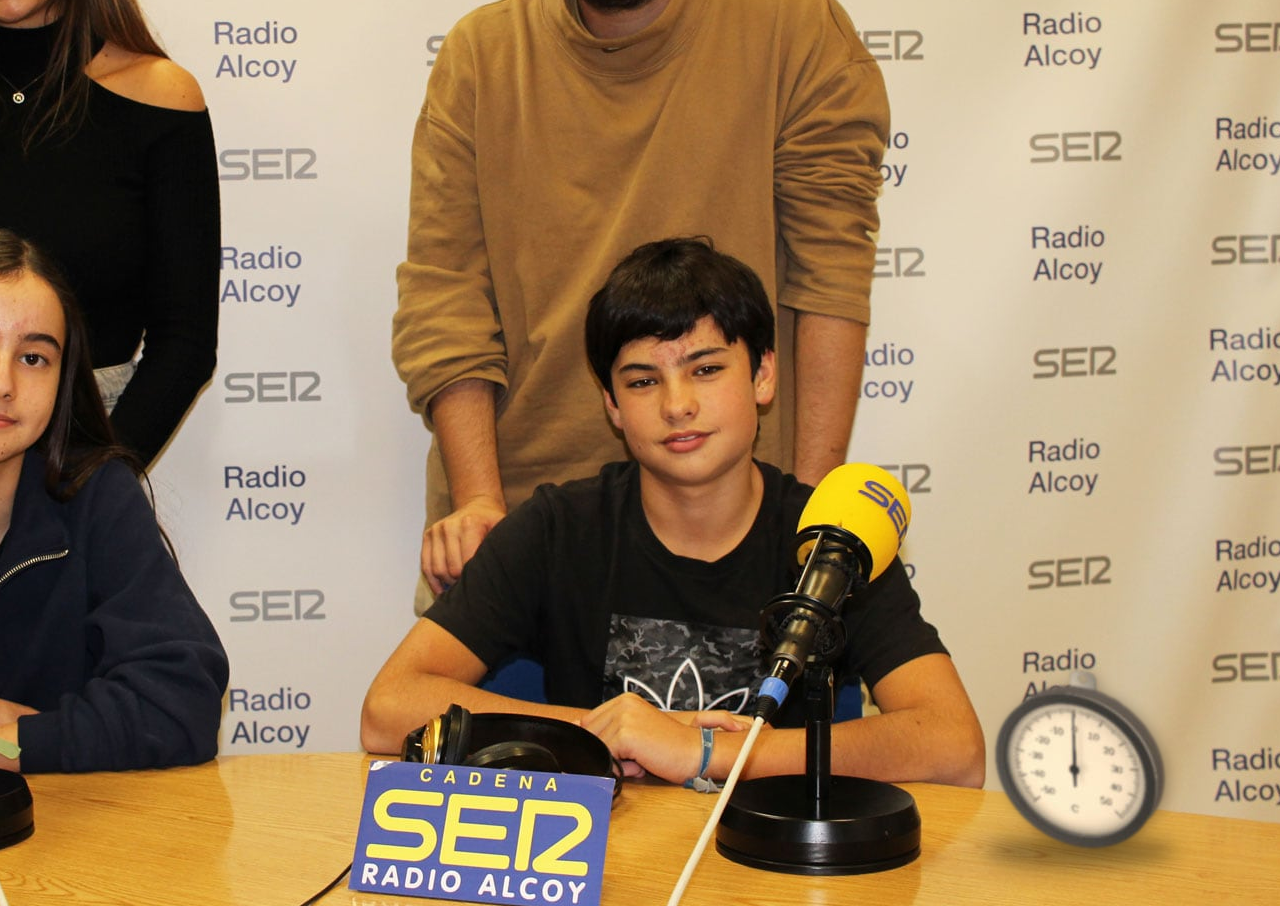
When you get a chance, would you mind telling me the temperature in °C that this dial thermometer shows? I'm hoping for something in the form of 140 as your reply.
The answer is 0
